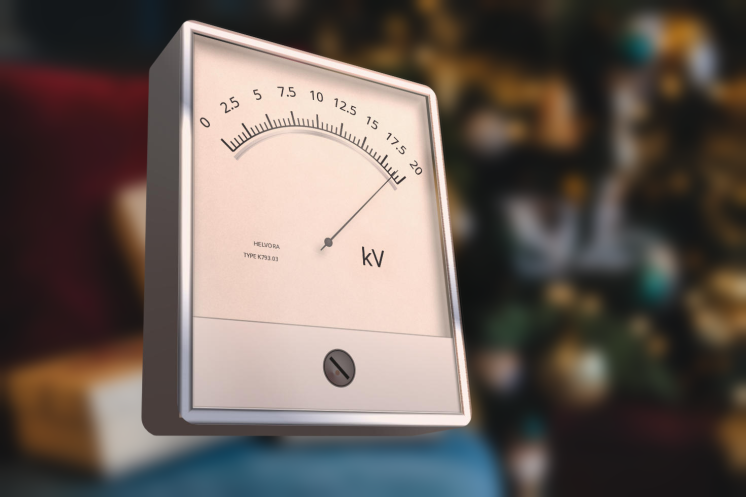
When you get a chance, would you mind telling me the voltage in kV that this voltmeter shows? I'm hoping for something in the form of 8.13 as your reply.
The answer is 19
